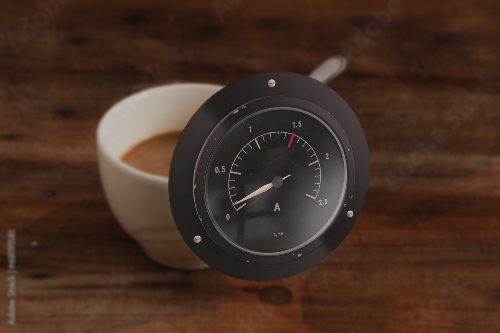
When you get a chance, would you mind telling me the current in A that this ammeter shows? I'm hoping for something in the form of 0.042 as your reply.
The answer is 0.1
